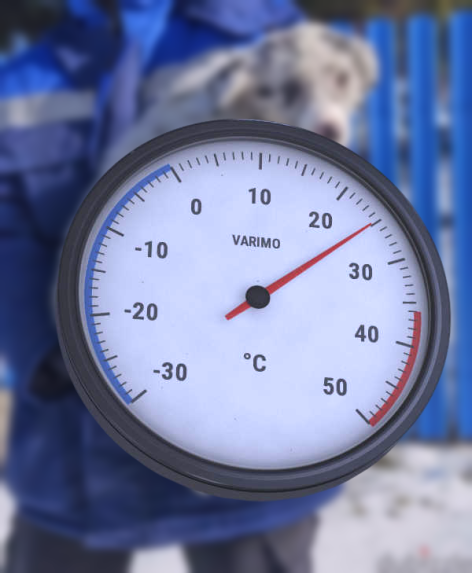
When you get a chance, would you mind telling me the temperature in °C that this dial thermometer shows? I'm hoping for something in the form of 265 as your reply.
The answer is 25
